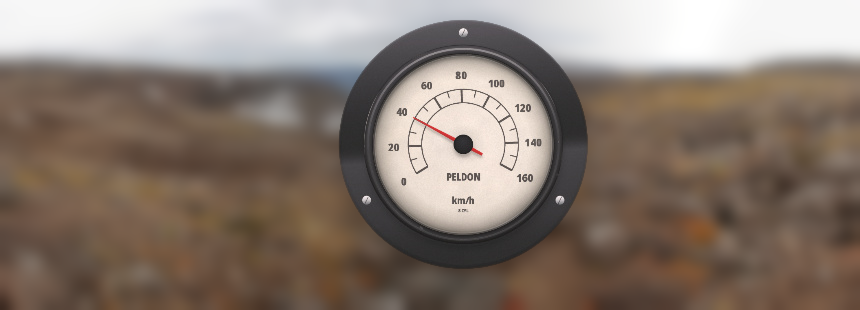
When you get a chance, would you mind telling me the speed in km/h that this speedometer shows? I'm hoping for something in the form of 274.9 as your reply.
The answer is 40
